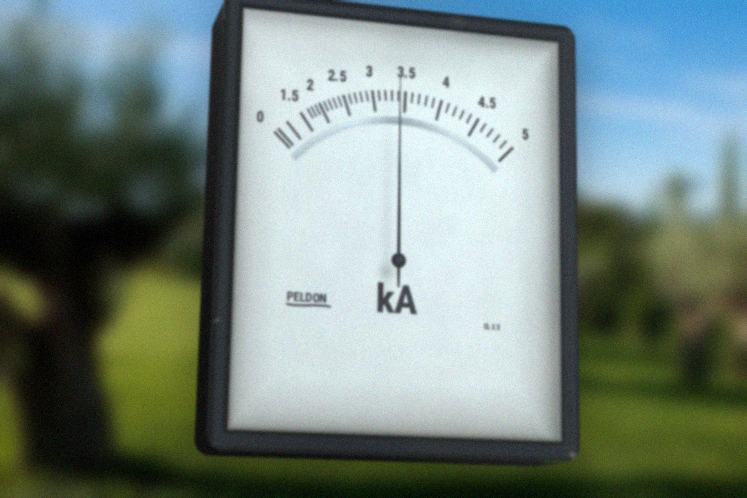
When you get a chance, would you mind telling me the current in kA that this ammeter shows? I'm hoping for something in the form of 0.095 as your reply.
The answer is 3.4
